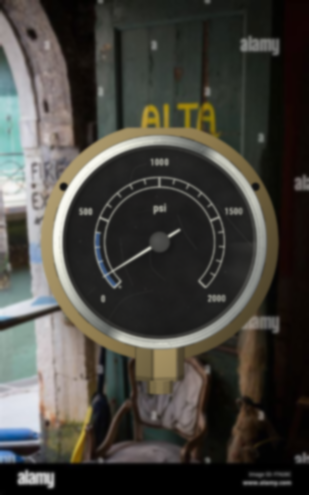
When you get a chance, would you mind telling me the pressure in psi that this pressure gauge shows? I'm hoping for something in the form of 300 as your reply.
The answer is 100
